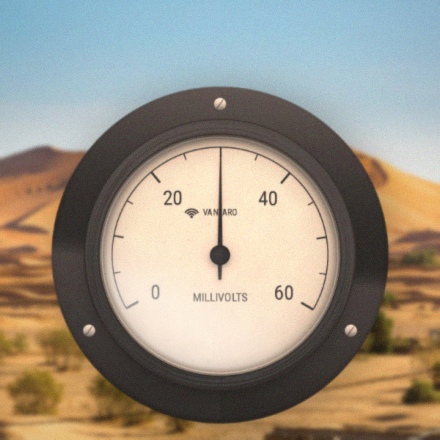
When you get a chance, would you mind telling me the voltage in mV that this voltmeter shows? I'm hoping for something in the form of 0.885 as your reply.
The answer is 30
